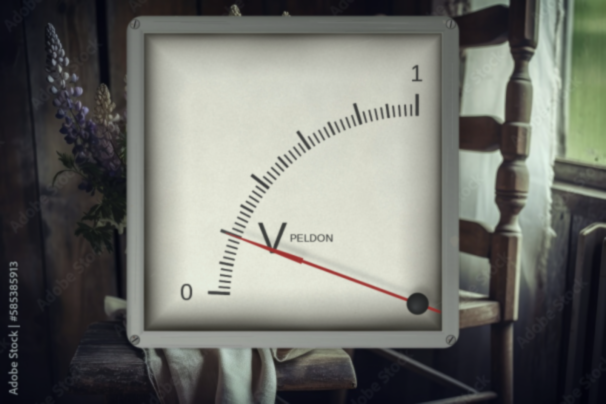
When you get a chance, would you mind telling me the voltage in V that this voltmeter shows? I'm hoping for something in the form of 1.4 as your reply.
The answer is 0.2
